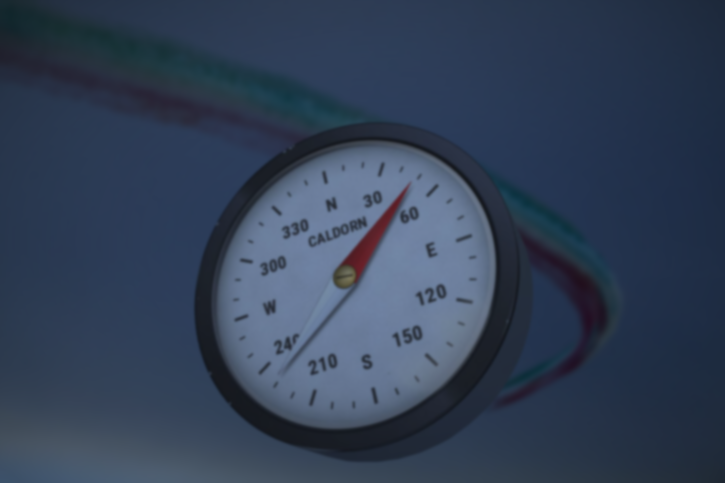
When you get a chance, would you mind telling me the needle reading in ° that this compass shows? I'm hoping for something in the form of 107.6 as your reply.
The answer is 50
